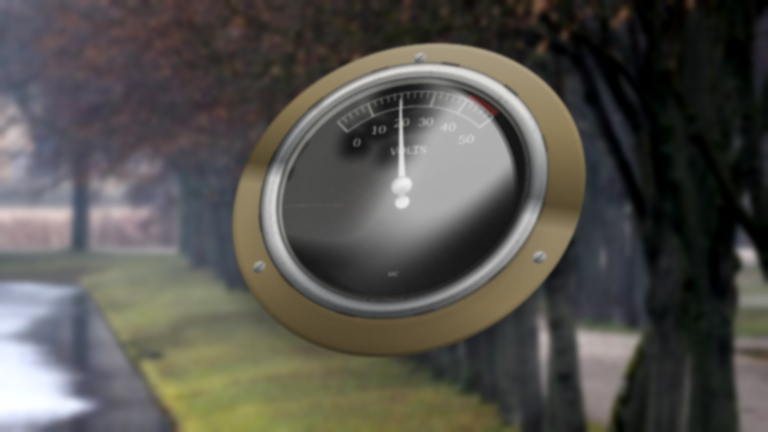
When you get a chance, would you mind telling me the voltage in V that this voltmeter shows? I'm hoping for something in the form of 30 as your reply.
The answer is 20
